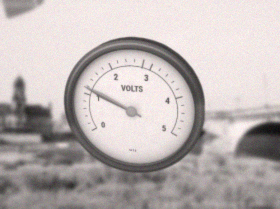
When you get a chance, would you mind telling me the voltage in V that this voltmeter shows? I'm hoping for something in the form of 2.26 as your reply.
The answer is 1.2
